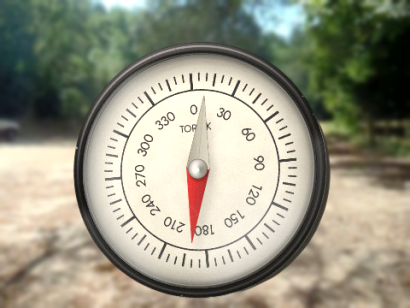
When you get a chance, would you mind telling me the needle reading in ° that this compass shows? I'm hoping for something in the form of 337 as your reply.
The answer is 190
